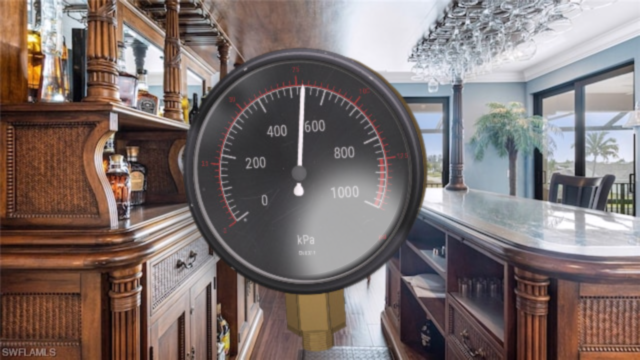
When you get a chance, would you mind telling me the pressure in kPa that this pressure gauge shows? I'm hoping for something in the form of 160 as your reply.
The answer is 540
